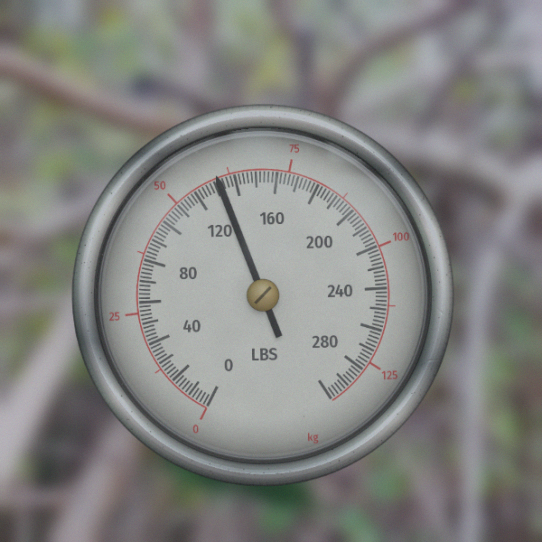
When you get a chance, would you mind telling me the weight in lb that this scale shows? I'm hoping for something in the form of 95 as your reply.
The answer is 132
